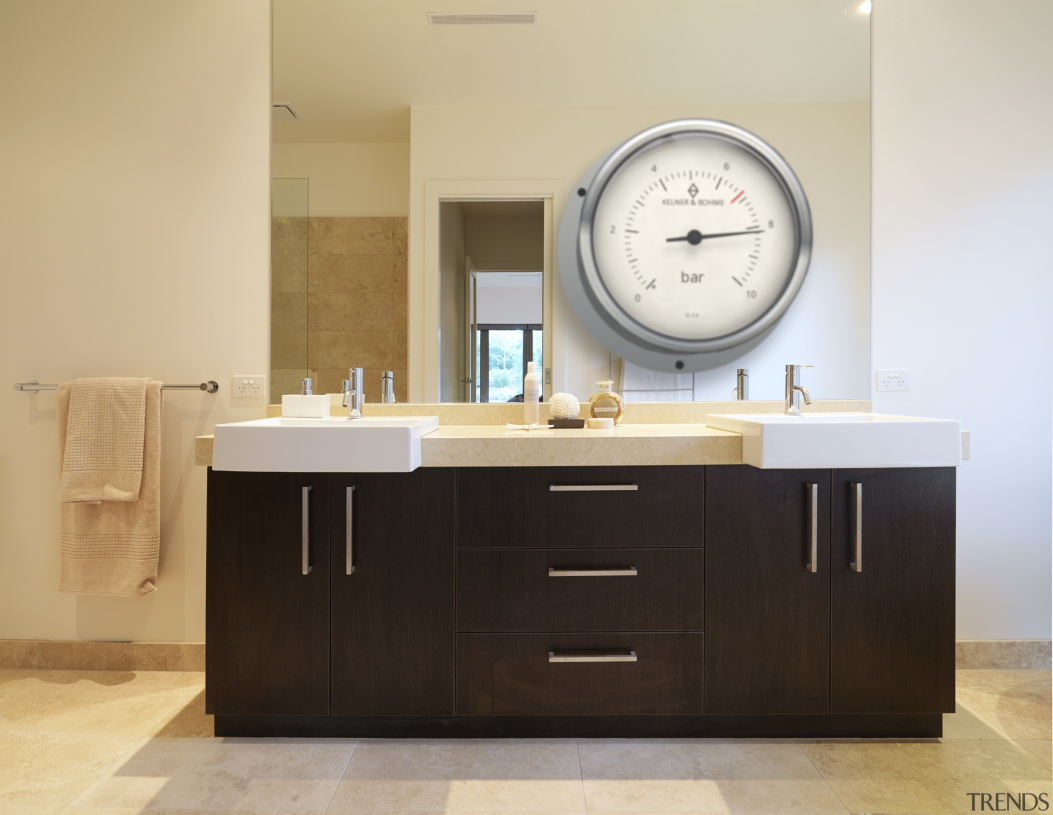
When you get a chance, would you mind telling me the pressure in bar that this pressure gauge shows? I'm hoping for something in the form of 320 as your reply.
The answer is 8.2
